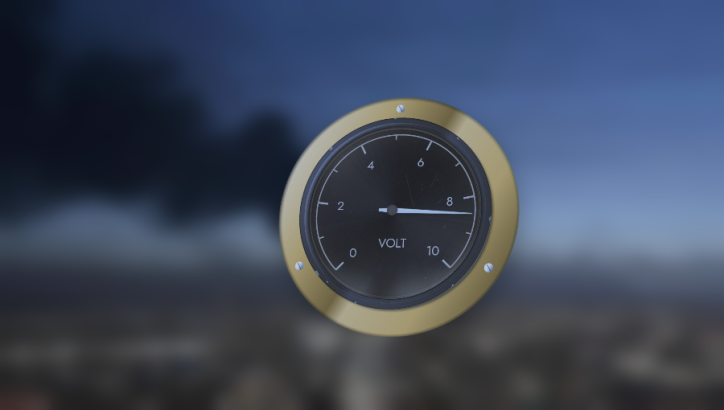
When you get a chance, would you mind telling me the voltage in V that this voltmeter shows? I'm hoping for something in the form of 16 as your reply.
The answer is 8.5
